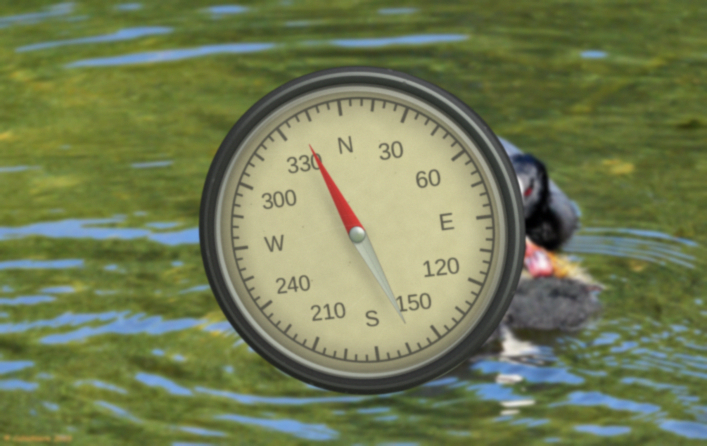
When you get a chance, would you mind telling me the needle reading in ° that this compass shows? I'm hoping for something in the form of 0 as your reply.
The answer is 340
